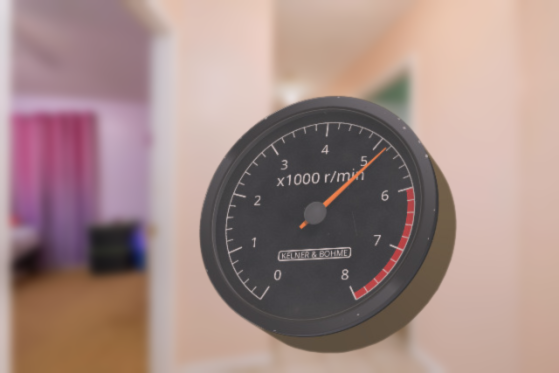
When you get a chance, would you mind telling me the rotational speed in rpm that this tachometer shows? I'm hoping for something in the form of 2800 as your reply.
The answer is 5200
